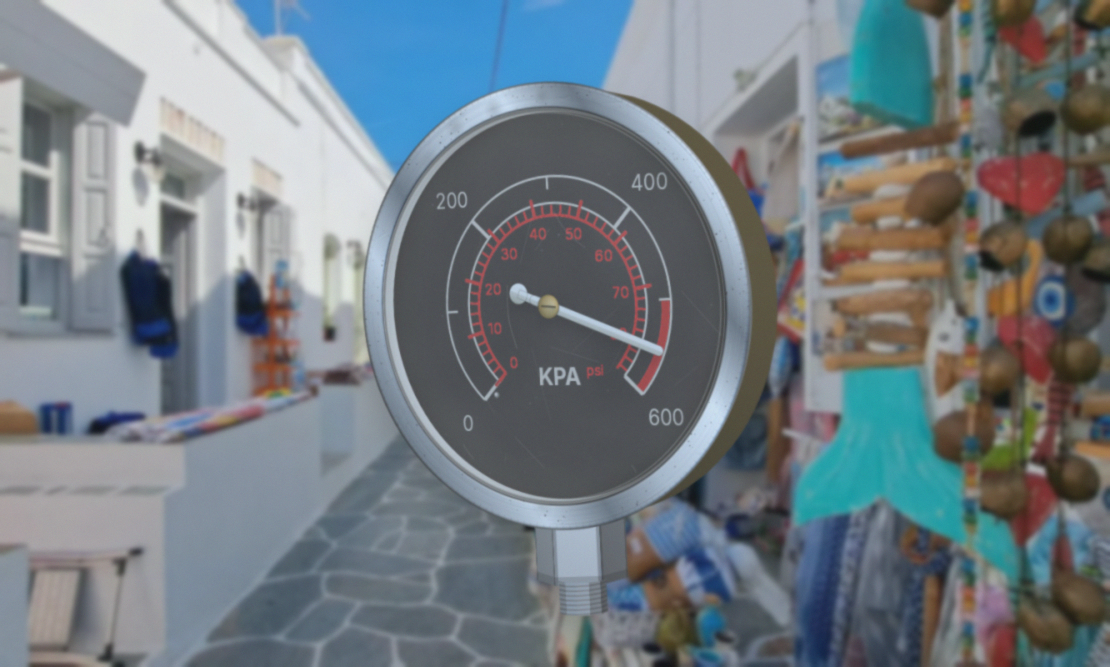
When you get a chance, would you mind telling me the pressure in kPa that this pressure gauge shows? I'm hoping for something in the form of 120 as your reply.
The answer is 550
